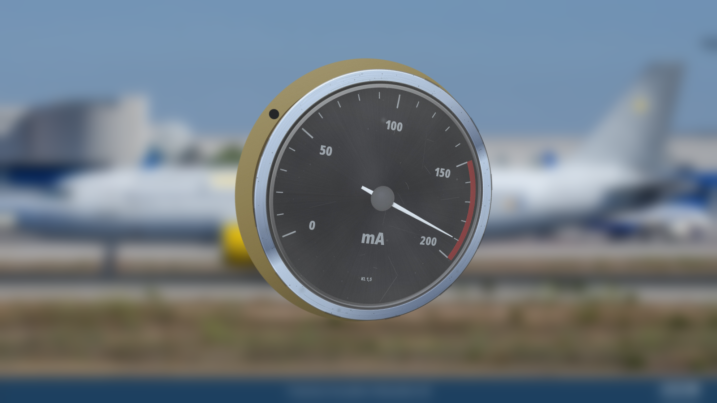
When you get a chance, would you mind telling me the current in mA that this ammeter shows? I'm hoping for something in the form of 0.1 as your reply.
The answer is 190
